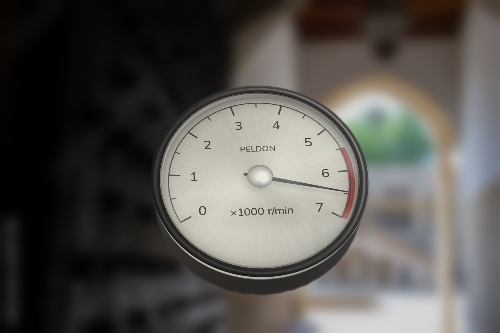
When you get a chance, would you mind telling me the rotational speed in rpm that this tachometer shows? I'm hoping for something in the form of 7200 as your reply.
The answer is 6500
